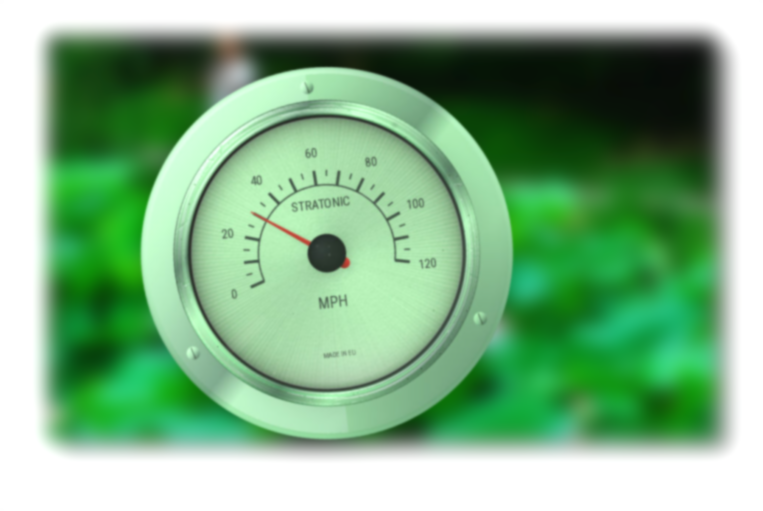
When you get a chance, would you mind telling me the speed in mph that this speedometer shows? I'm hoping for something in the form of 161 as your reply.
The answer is 30
